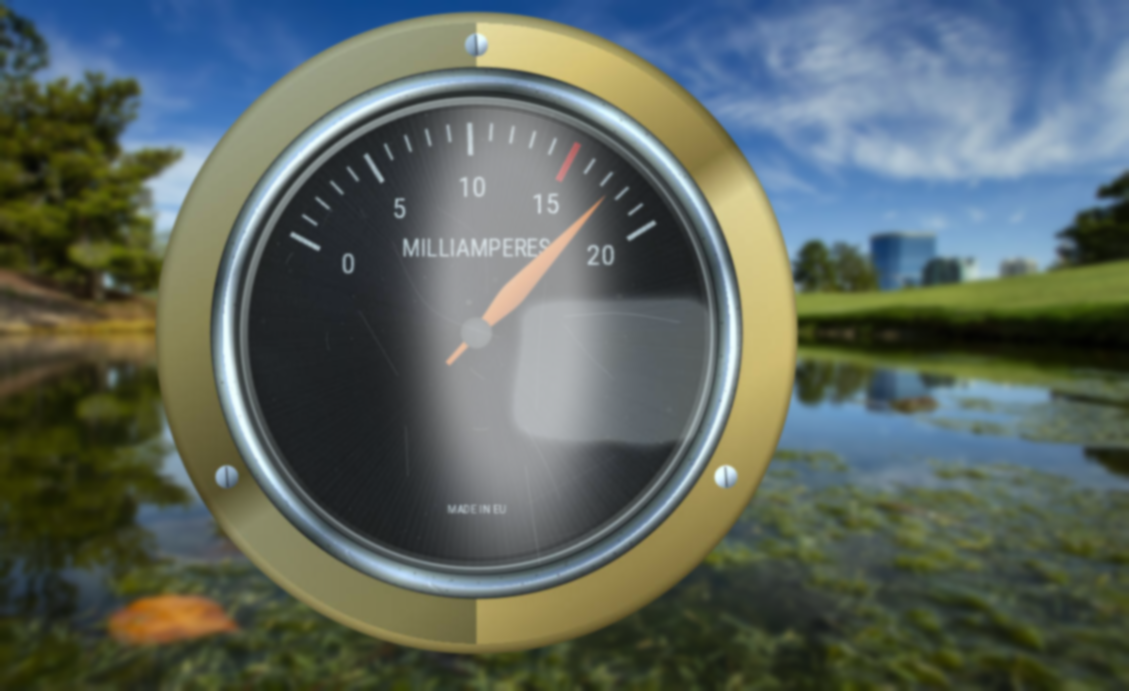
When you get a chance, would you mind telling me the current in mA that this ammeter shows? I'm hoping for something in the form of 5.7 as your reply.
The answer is 17.5
